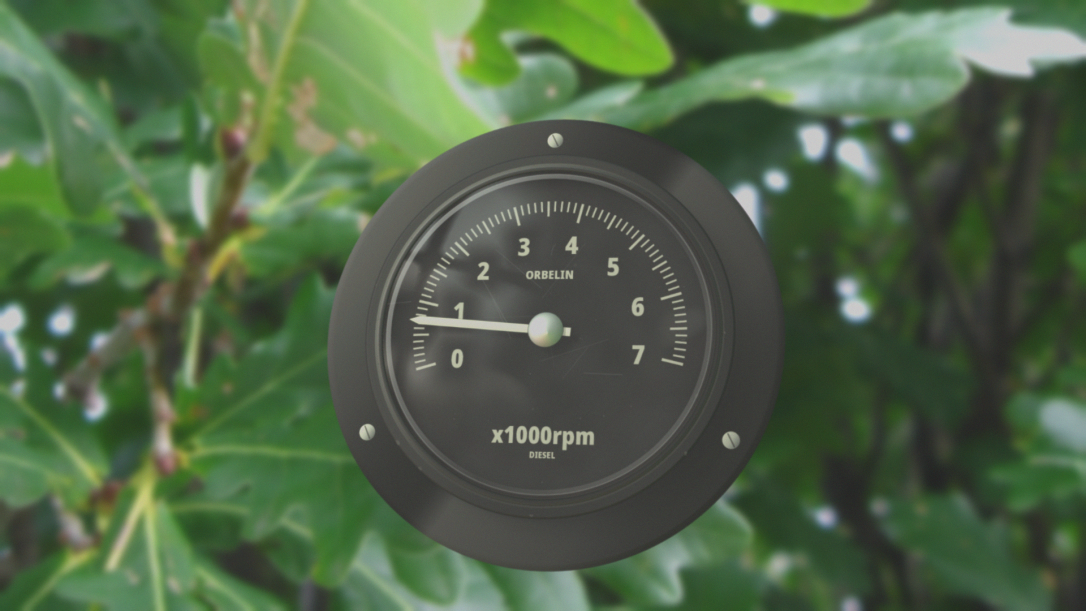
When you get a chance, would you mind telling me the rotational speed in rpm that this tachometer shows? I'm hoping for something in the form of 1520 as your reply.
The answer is 700
